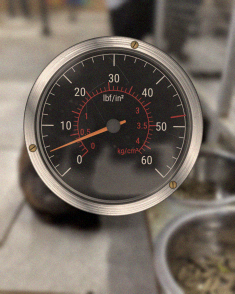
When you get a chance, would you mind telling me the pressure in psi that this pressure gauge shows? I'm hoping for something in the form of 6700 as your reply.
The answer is 5
